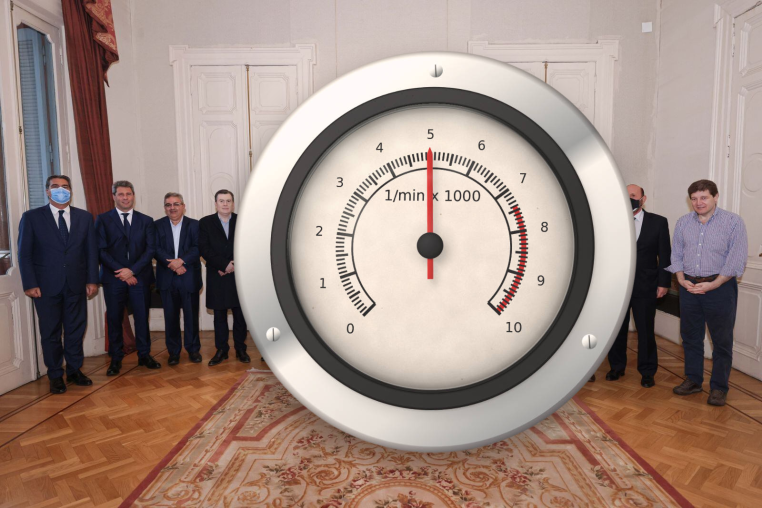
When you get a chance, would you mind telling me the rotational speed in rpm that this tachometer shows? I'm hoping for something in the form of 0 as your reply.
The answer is 5000
